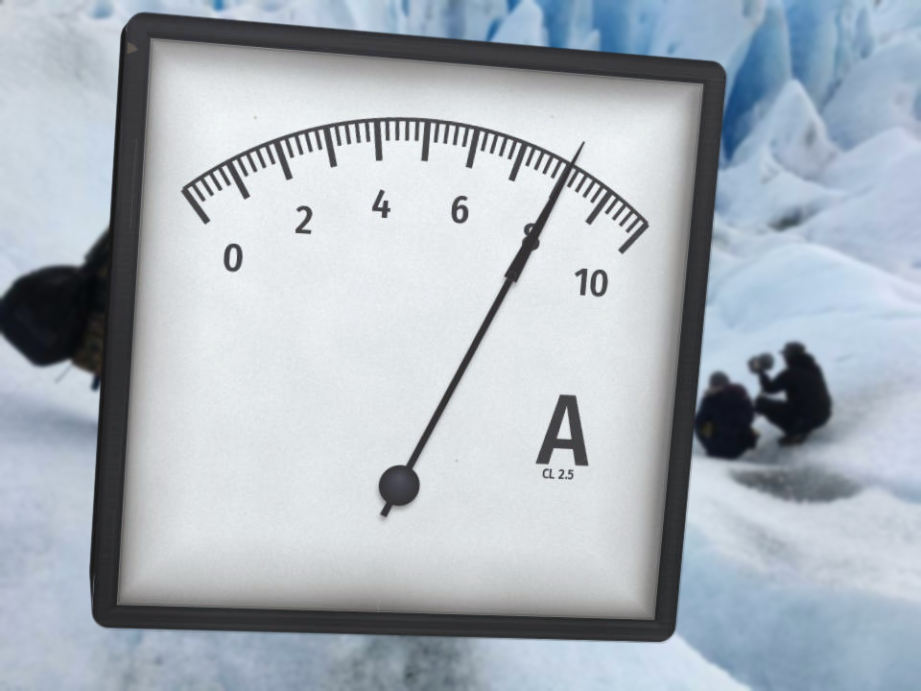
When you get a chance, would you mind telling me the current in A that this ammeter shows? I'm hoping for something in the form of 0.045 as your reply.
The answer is 8
